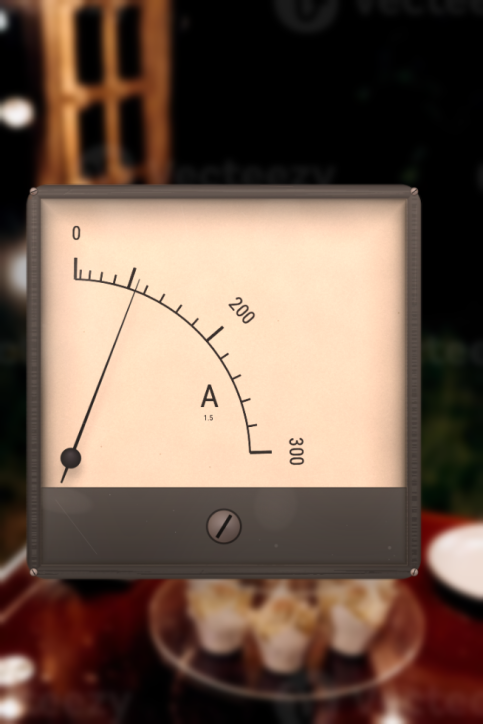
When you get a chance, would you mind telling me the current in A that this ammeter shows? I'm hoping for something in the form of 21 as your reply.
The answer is 110
